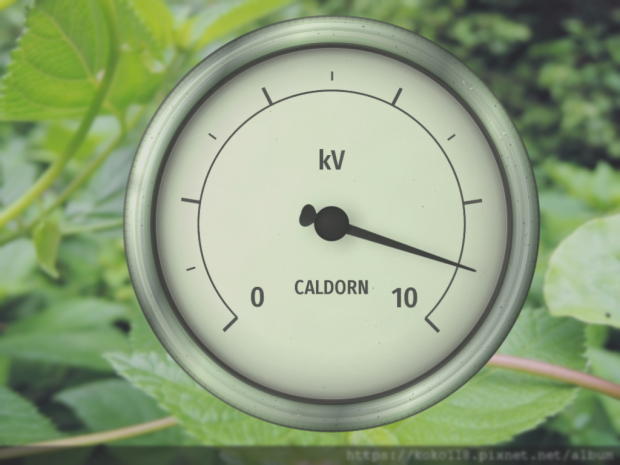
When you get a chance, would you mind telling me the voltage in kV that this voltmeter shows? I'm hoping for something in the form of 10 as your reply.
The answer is 9
